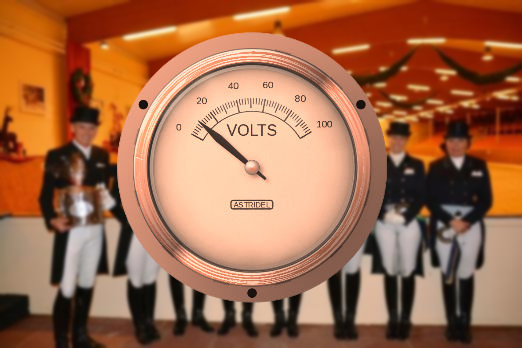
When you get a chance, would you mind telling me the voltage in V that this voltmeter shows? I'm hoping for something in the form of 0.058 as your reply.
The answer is 10
